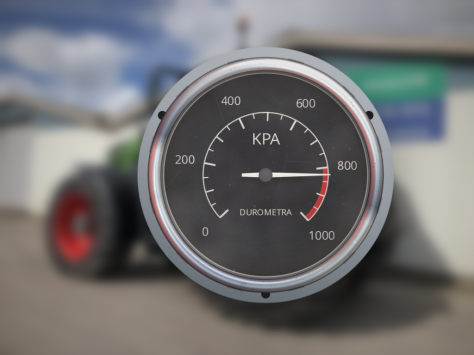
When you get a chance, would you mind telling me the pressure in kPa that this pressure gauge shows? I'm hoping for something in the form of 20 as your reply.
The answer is 825
